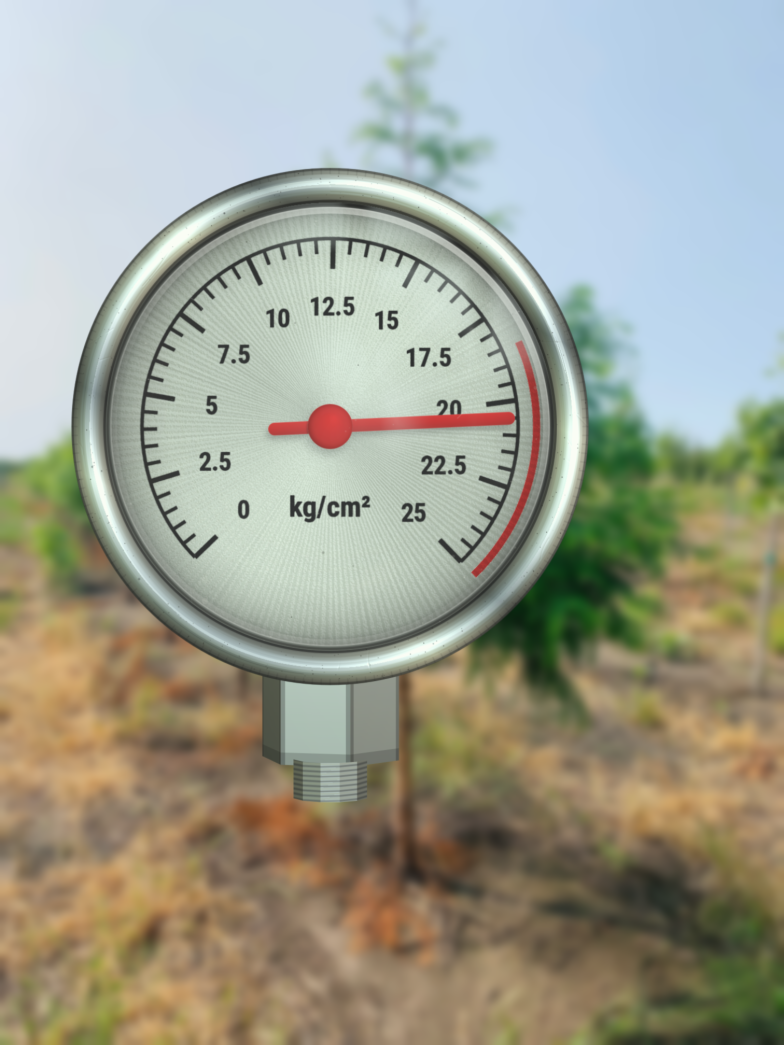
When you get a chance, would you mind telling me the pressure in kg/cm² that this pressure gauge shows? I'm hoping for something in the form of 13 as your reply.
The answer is 20.5
